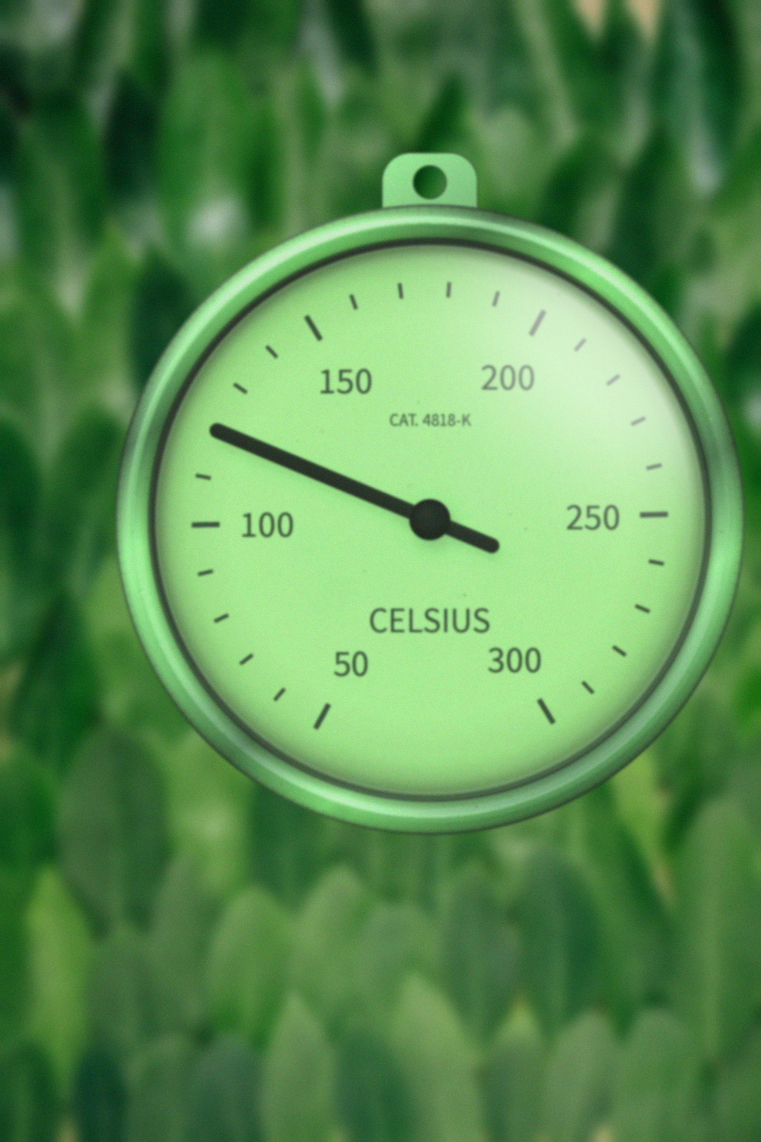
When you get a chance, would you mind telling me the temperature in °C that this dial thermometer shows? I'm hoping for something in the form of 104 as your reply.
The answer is 120
